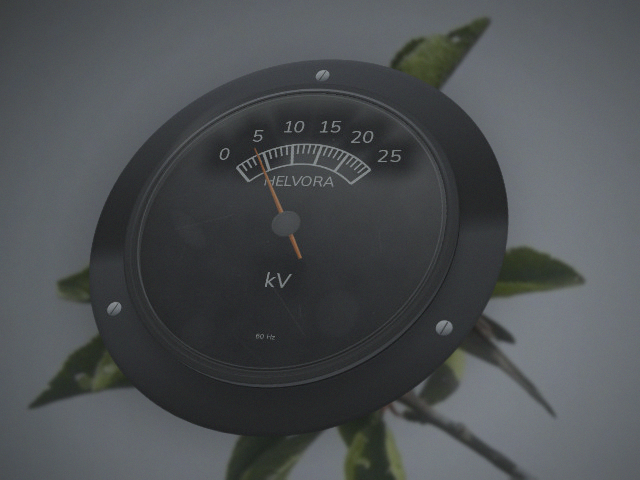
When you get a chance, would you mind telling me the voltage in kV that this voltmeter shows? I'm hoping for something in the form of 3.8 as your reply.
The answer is 4
